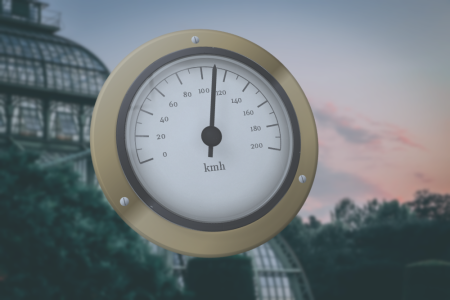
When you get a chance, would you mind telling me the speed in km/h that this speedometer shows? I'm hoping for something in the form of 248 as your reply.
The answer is 110
